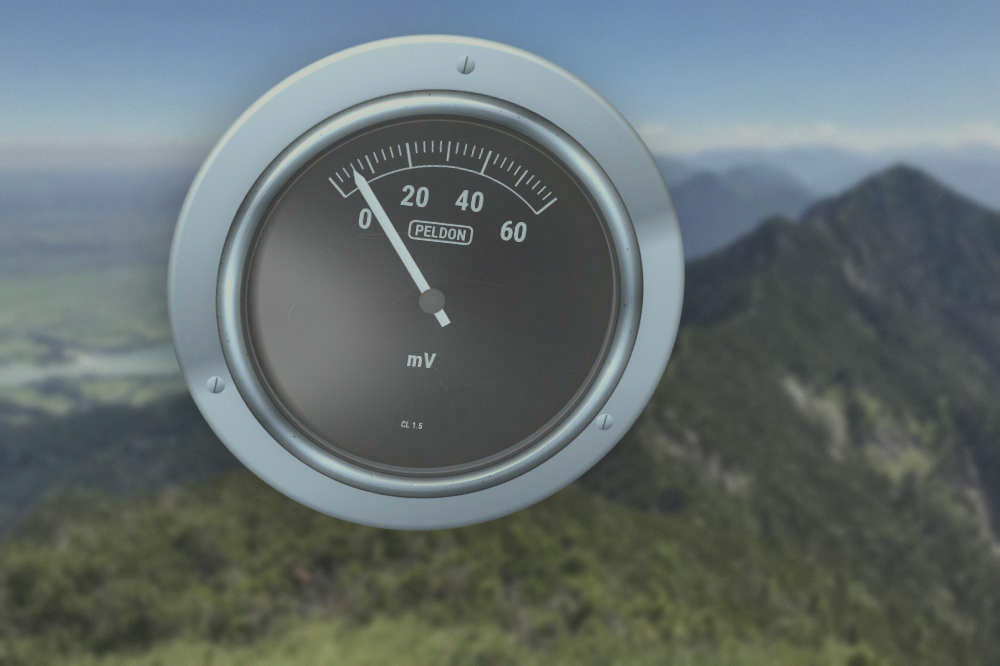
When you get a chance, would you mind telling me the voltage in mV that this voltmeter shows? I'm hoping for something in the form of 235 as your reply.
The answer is 6
